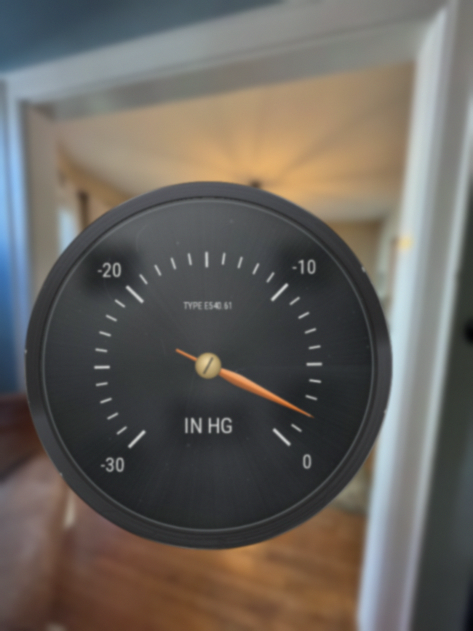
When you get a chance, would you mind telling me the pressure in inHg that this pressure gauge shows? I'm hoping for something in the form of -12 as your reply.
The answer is -2
